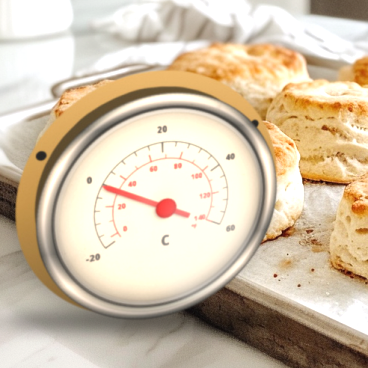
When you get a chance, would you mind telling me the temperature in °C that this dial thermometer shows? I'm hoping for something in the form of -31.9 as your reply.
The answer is 0
